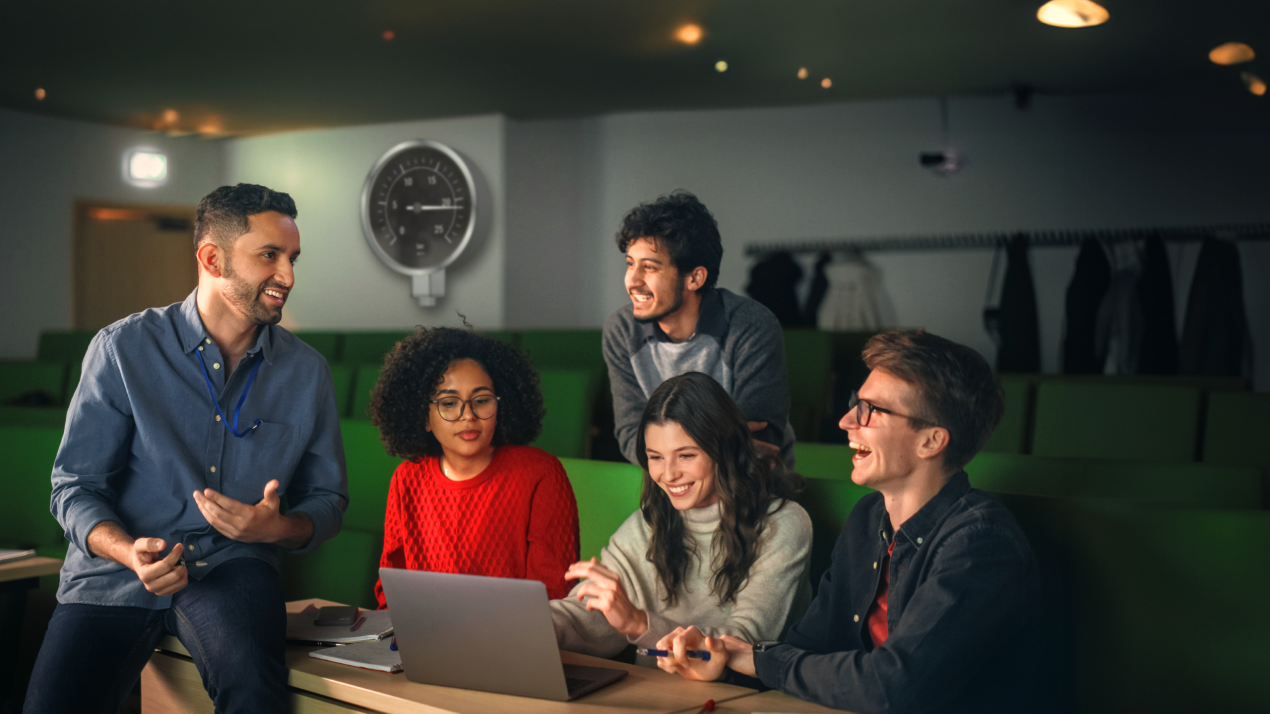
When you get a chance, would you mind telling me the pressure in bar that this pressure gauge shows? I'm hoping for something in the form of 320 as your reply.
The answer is 21
